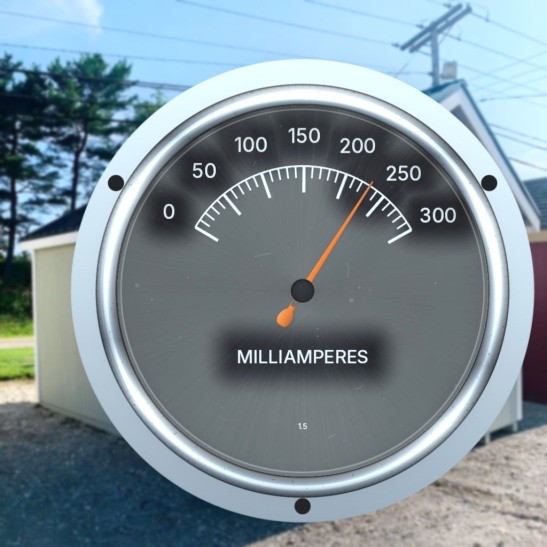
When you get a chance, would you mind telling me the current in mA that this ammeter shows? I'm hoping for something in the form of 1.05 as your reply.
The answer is 230
